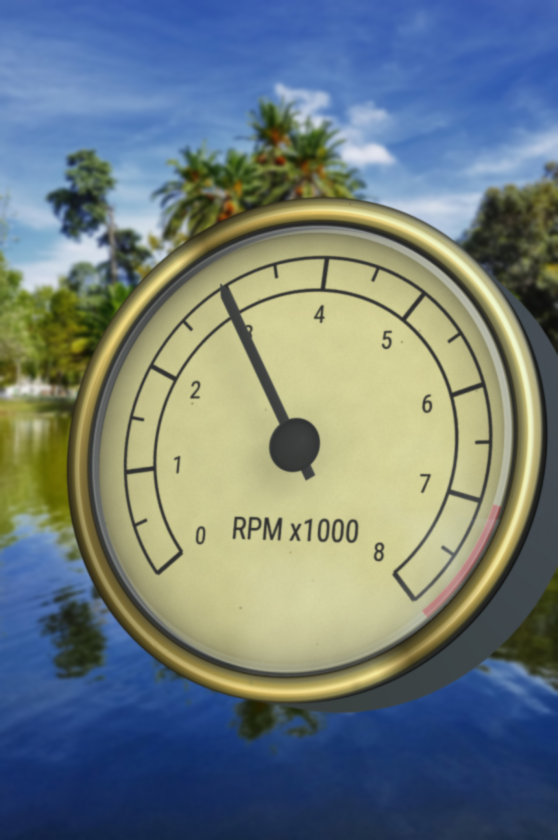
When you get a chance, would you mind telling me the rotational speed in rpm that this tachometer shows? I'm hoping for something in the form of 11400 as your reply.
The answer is 3000
